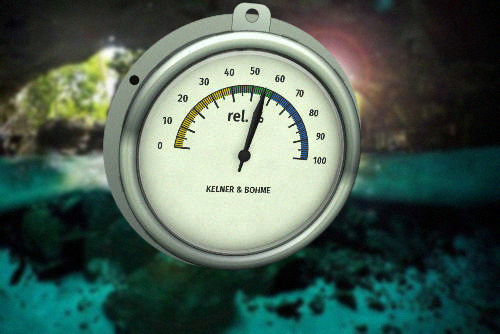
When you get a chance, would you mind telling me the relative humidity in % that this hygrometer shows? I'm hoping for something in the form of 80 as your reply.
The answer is 55
